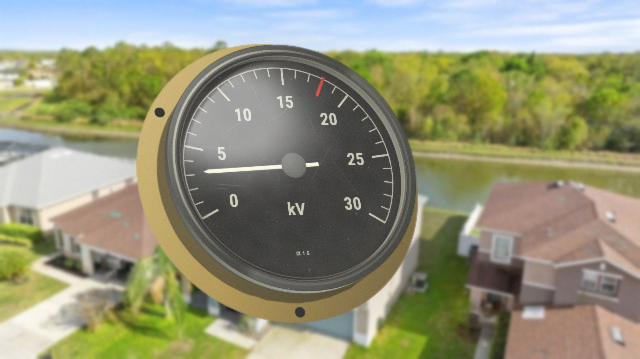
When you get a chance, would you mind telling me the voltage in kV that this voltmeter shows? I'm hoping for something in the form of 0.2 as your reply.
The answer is 3
